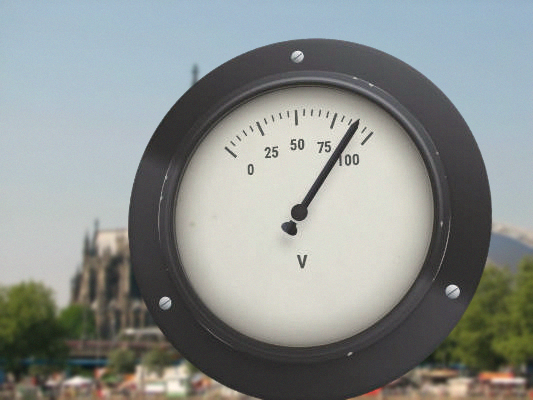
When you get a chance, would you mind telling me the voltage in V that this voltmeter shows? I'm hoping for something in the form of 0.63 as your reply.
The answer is 90
